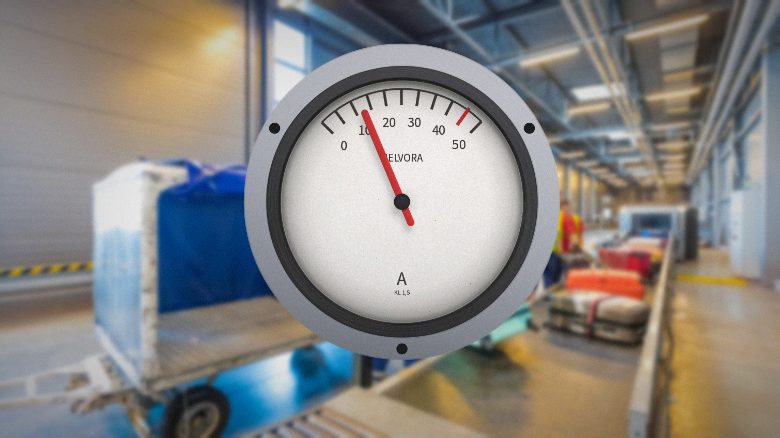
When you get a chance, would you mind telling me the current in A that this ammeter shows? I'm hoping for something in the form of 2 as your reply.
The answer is 12.5
